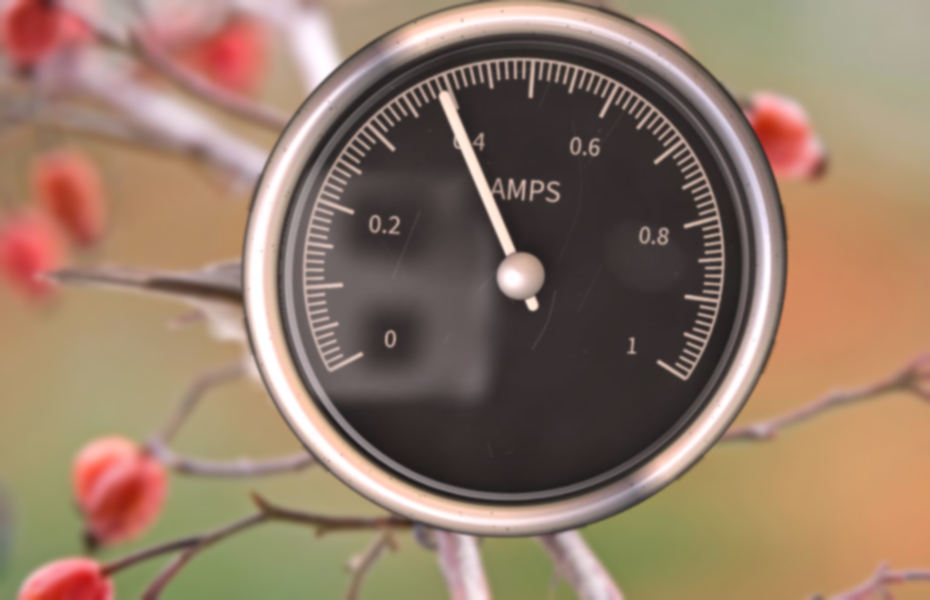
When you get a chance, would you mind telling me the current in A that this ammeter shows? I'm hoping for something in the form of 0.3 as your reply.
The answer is 0.39
